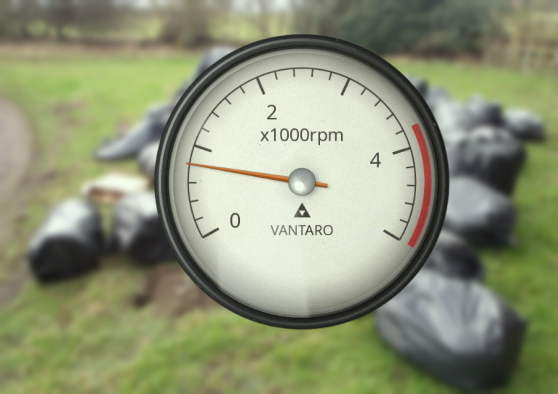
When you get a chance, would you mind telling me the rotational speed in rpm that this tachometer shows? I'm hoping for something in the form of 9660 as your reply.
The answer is 800
